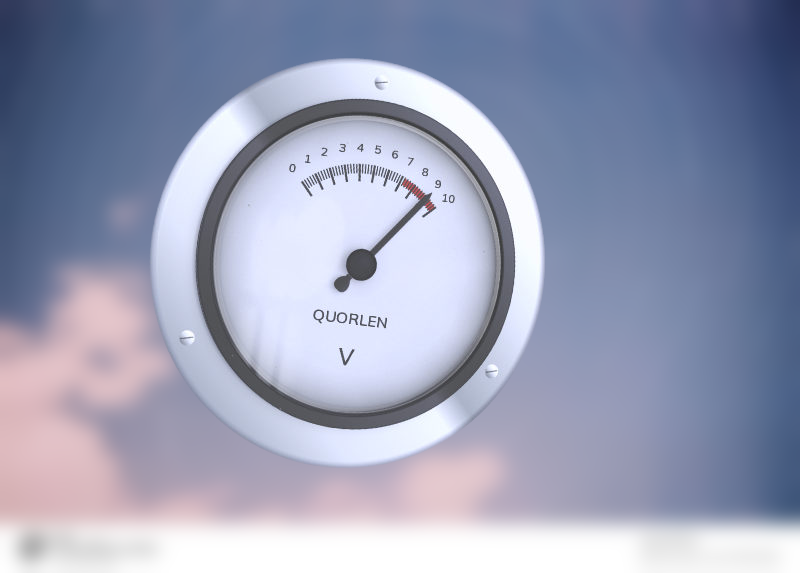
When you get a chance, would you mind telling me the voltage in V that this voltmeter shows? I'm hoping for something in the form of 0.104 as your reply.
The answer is 9
